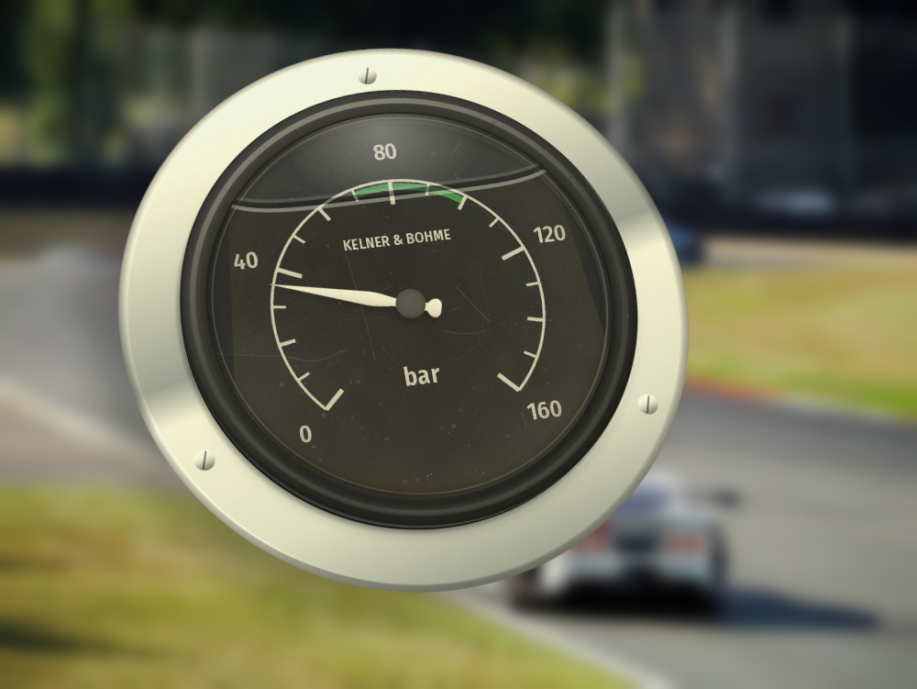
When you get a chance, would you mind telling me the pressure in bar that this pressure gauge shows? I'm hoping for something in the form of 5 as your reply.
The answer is 35
